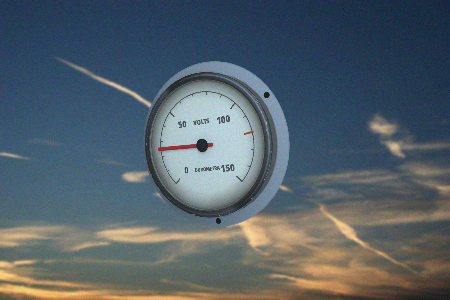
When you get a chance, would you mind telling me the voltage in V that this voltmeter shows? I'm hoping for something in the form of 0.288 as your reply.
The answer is 25
